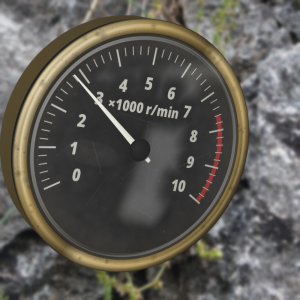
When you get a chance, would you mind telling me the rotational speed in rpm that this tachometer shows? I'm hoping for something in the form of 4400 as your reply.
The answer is 2800
